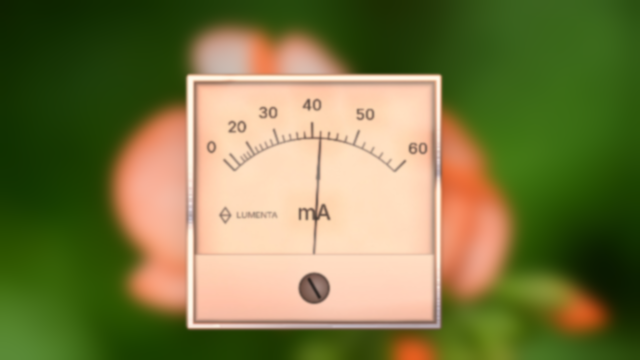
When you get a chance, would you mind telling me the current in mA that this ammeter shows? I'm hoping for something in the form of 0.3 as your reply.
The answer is 42
